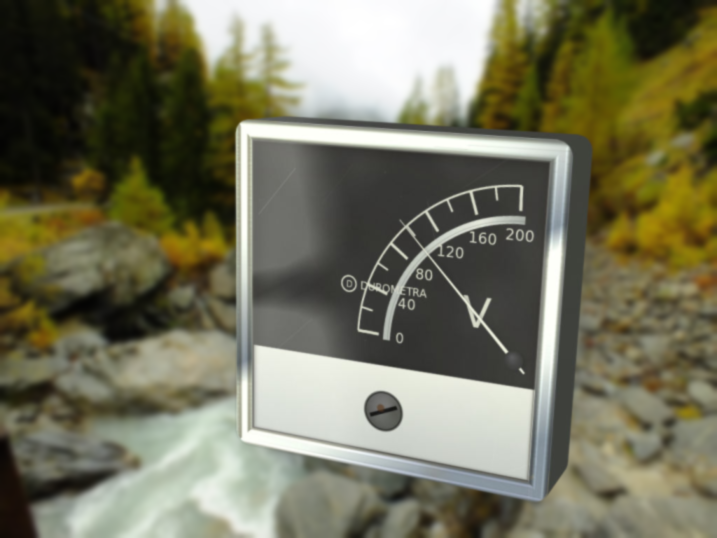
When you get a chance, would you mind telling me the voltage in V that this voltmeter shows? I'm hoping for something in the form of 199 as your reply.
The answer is 100
